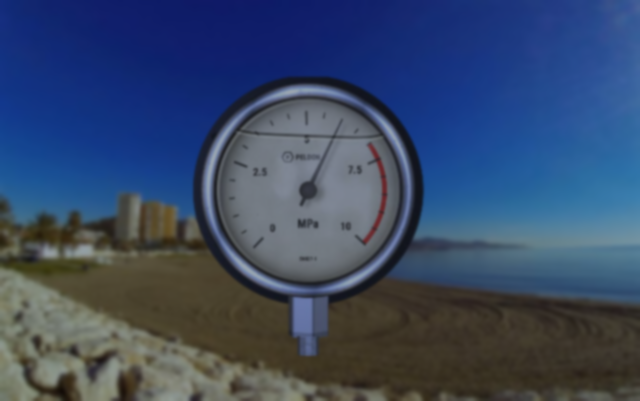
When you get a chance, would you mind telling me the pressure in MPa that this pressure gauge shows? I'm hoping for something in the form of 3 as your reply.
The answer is 6
